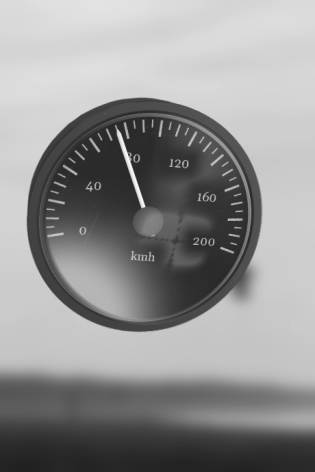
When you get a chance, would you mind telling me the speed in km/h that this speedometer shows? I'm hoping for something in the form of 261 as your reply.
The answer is 75
